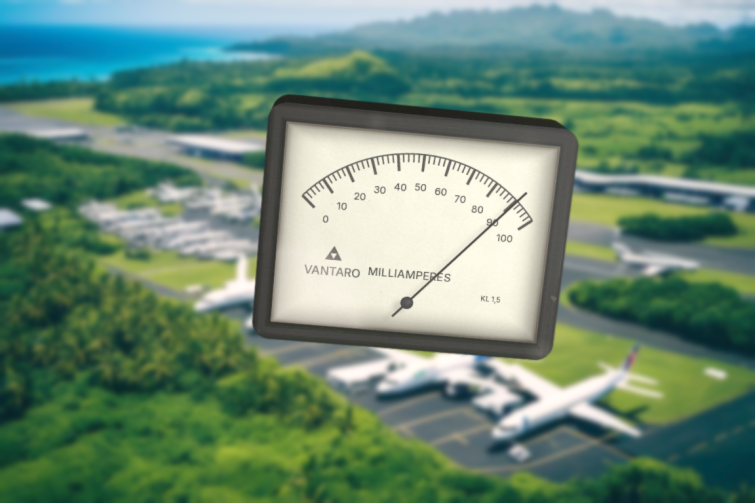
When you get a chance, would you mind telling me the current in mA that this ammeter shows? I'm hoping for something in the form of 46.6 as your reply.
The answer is 90
